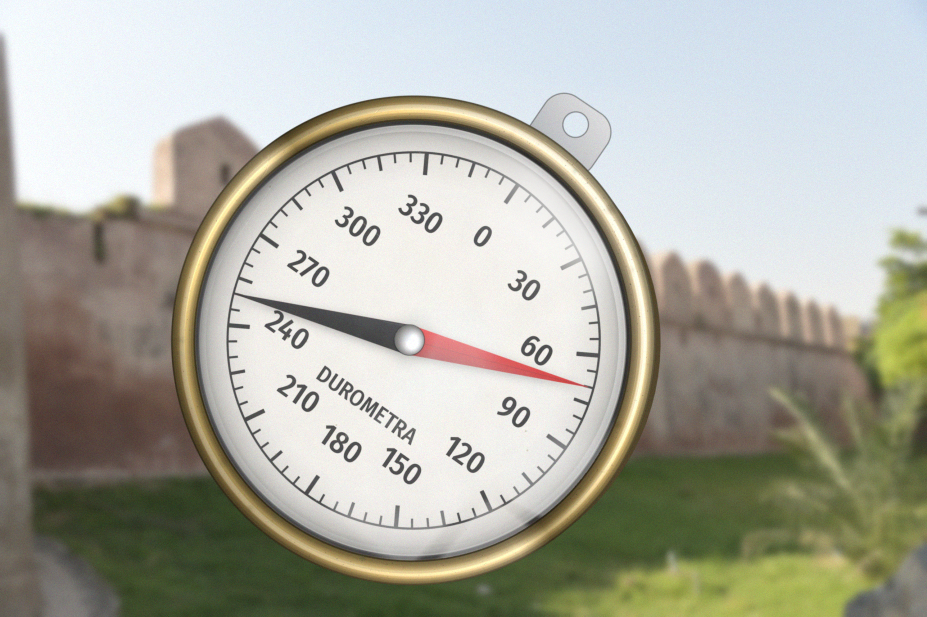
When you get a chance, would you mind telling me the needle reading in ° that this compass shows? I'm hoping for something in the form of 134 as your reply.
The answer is 70
